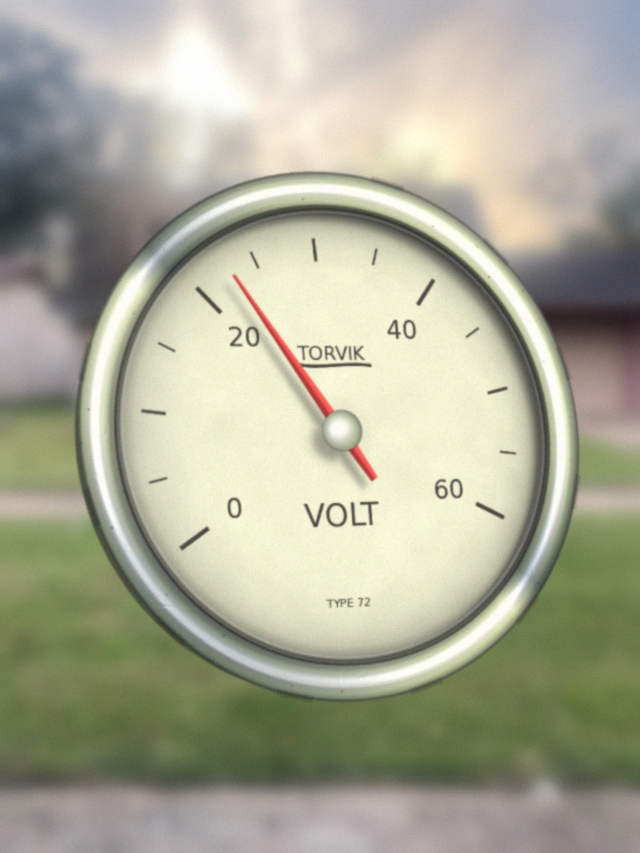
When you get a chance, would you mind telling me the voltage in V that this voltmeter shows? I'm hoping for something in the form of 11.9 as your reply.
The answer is 22.5
